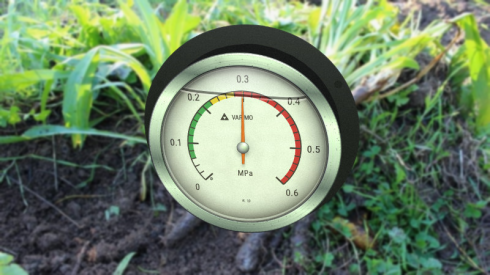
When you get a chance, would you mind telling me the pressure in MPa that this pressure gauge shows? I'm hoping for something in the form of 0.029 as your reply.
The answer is 0.3
